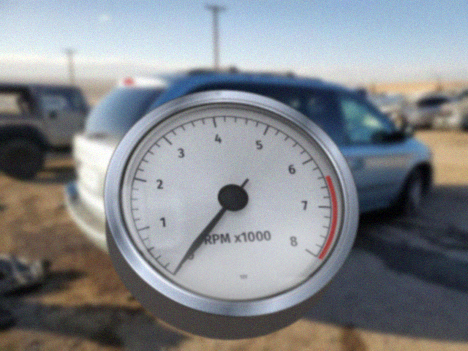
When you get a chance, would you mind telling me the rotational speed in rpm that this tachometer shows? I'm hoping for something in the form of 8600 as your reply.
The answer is 0
